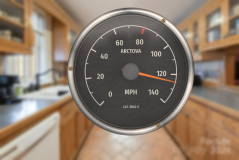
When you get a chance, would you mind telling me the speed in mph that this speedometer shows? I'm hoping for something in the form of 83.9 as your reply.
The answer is 125
